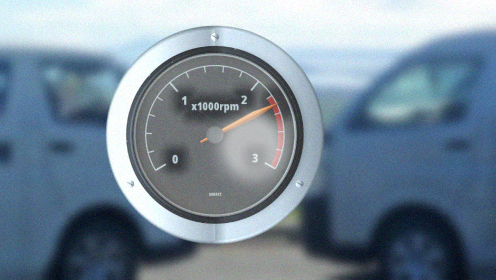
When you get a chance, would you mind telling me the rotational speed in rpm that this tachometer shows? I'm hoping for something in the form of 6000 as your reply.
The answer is 2300
